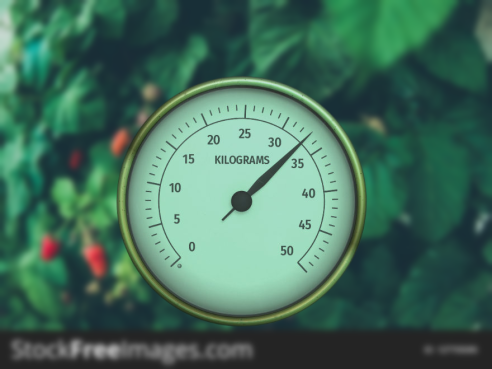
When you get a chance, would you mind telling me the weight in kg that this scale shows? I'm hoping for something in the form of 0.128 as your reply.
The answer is 33
